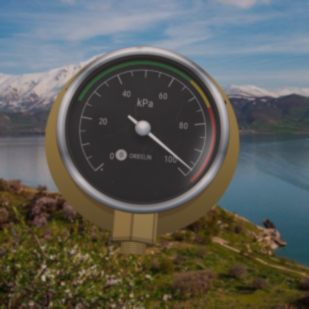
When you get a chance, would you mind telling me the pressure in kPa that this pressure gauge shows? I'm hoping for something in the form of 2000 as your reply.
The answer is 97.5
